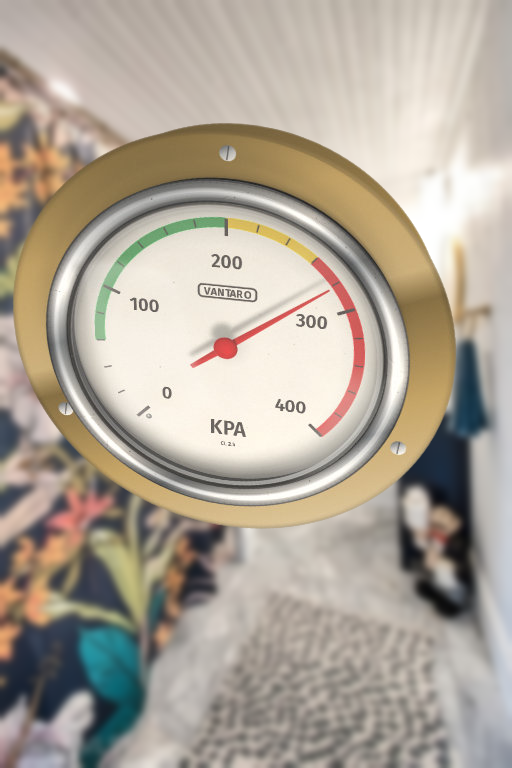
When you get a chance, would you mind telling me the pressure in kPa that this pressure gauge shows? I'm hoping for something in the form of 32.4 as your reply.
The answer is 280
